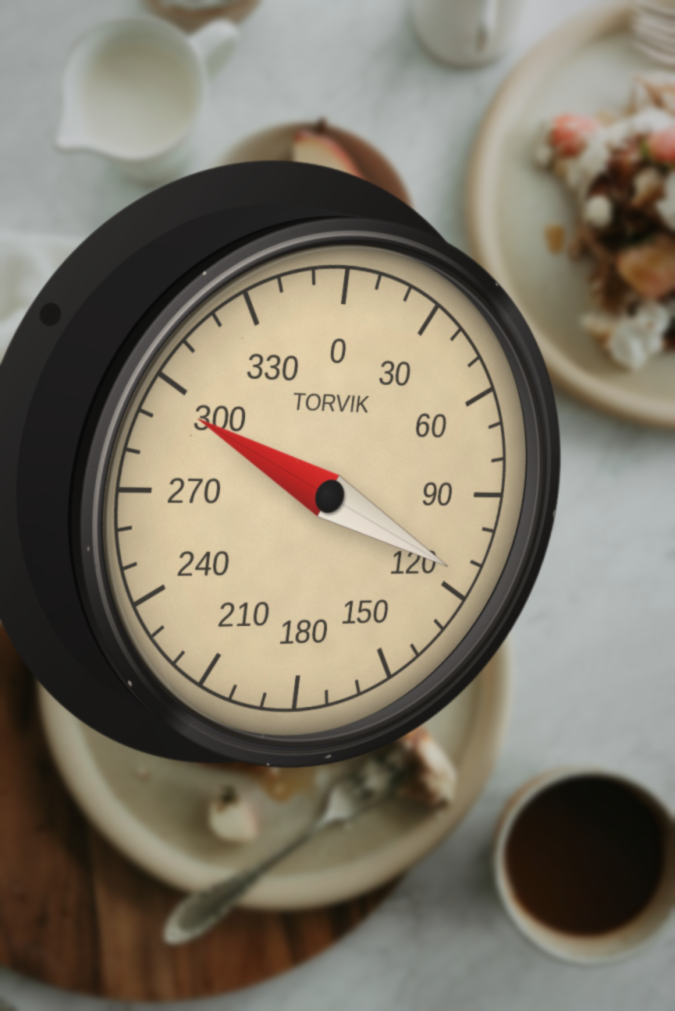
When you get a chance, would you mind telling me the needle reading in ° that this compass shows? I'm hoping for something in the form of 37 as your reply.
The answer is 295
